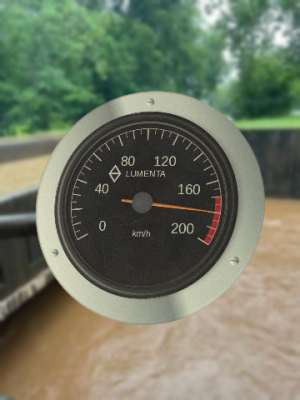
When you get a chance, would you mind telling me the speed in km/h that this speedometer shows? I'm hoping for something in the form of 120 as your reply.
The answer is 180
